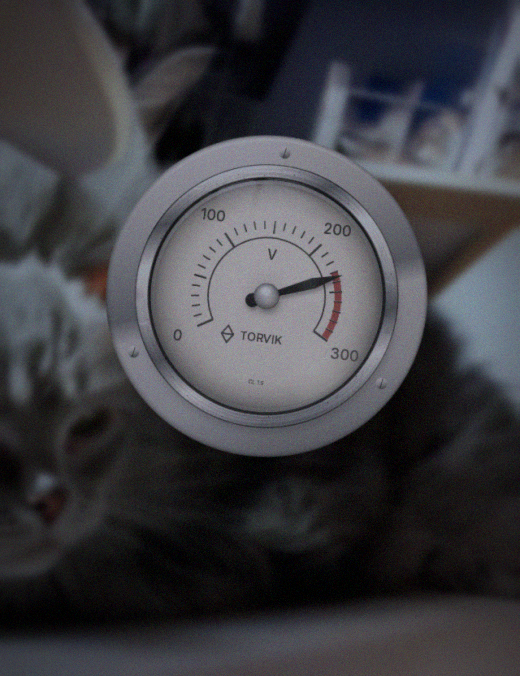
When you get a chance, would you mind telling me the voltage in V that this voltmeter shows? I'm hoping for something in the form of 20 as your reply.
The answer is 235
